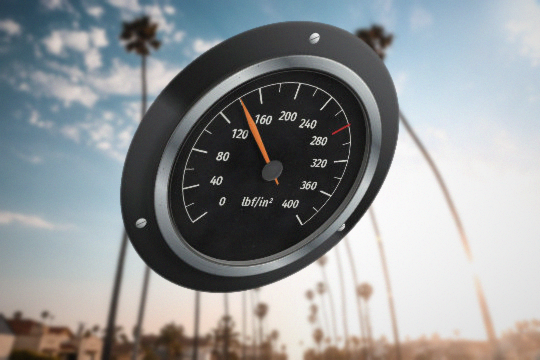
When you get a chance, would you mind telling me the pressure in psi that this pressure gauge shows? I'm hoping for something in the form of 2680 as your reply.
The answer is 140
